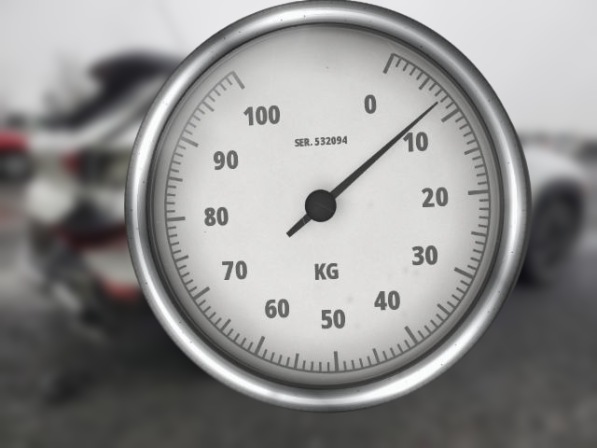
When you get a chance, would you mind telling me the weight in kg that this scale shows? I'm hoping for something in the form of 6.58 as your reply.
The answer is 8
